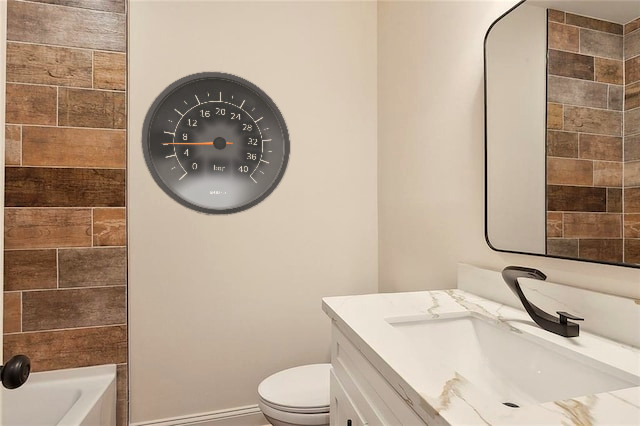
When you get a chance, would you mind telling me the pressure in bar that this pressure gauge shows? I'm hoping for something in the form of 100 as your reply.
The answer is 6
